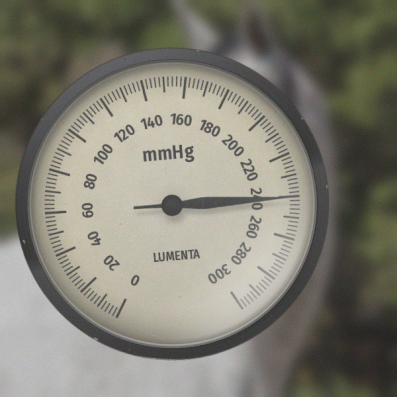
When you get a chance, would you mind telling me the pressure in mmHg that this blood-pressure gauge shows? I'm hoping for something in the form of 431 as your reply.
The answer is 240
